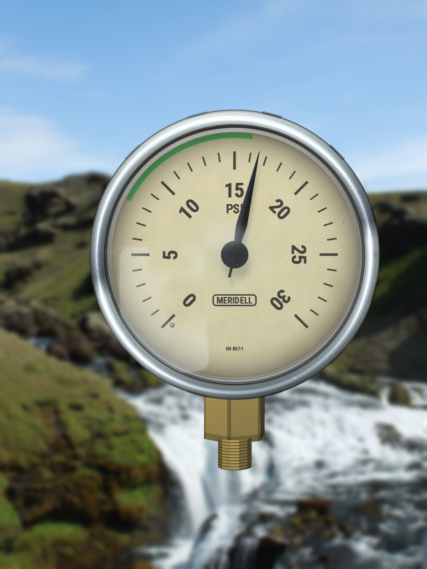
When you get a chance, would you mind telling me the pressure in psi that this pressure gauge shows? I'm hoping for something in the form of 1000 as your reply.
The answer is 16.5
